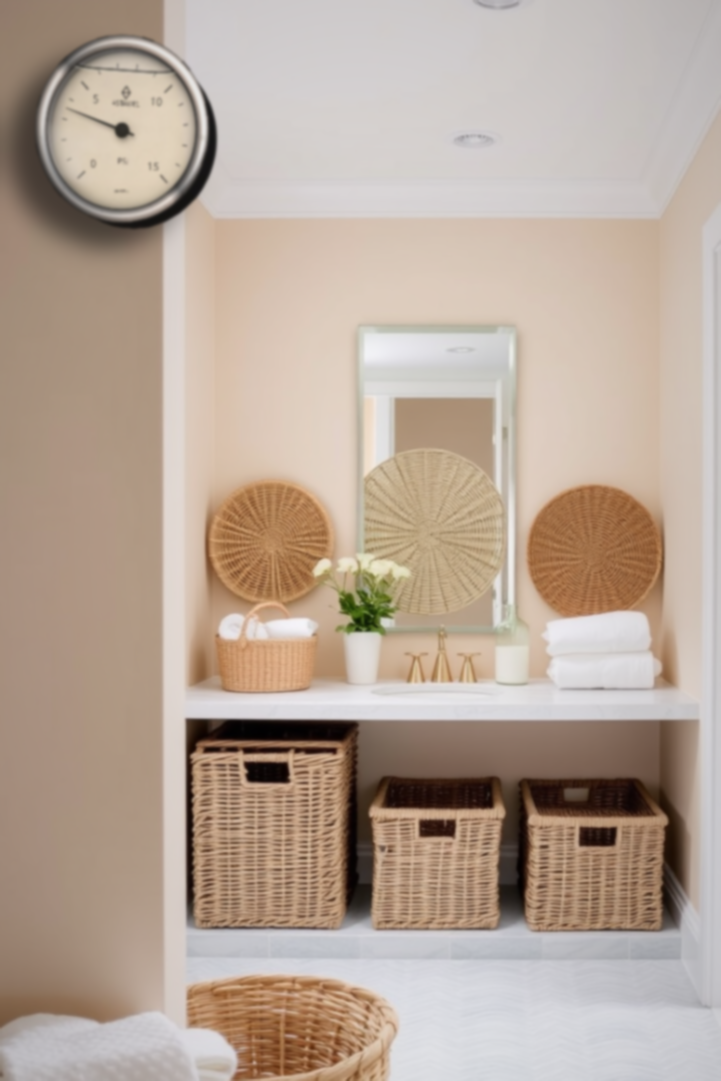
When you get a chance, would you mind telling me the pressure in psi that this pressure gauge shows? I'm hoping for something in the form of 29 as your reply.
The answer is 3.5
